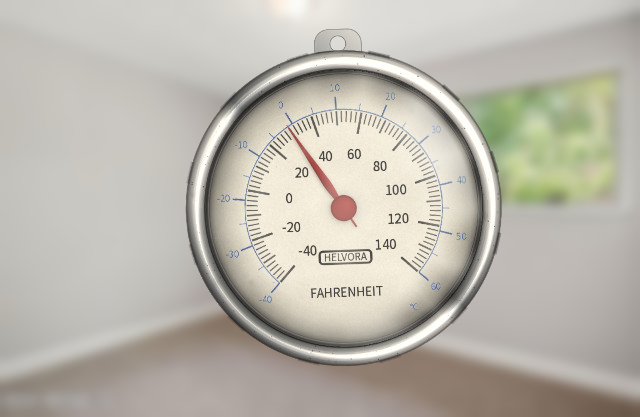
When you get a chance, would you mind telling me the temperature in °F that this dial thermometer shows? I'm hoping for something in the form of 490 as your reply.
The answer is 30
